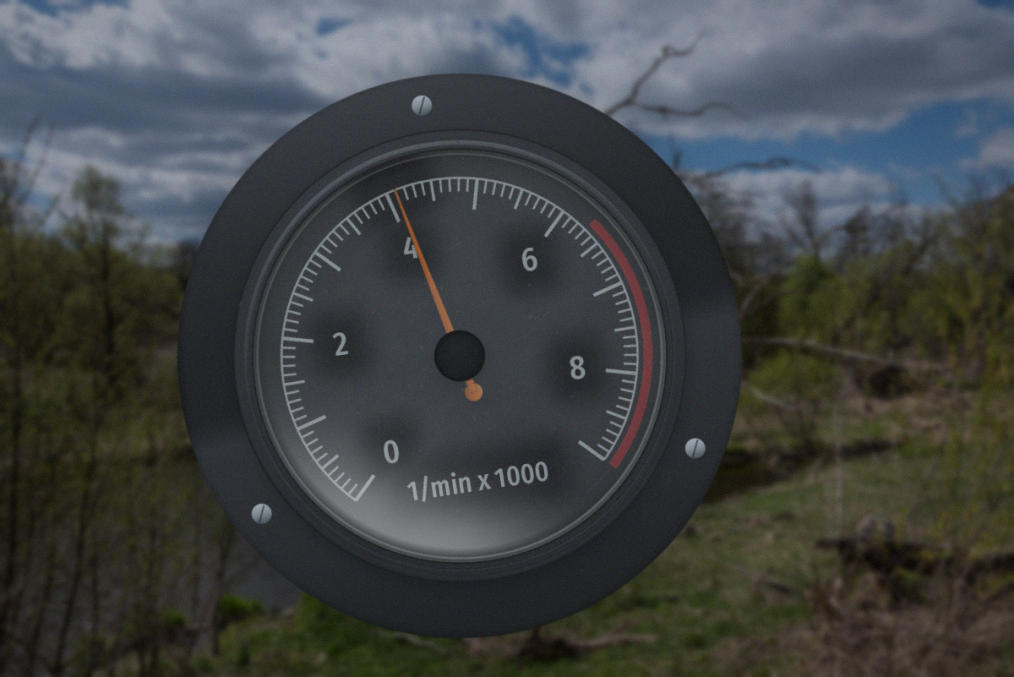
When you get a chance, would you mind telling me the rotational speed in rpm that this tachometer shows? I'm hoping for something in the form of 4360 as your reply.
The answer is 4100
